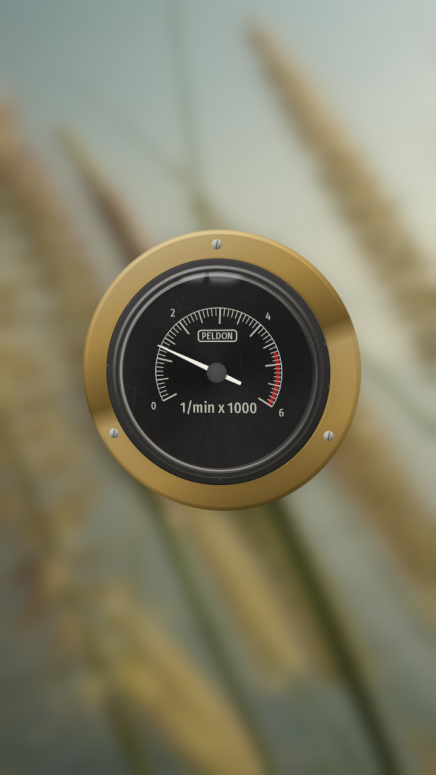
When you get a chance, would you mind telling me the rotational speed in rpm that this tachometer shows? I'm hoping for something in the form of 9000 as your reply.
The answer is 1300
